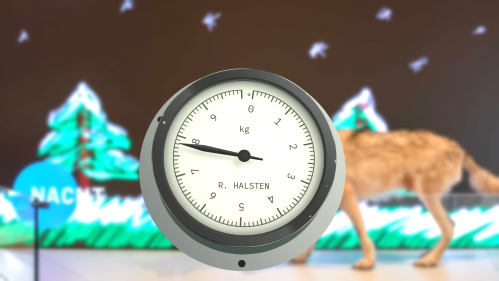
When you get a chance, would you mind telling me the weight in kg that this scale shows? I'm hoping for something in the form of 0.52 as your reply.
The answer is 7.8
